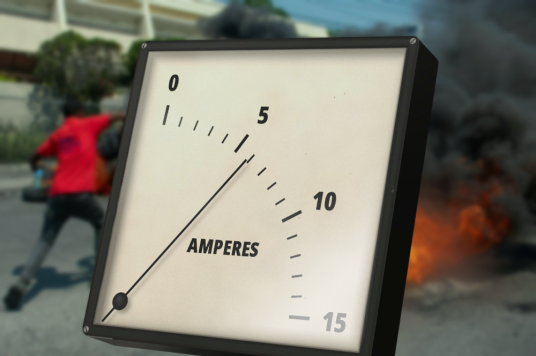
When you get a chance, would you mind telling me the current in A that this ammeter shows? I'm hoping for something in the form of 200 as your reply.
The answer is 6
